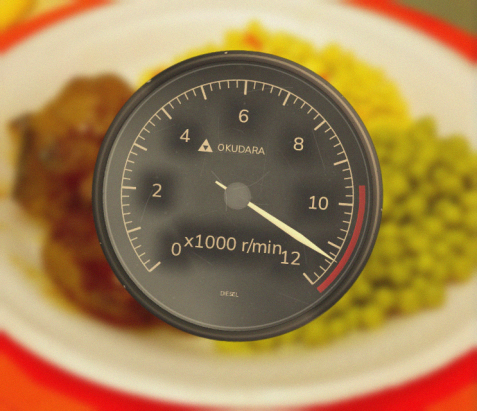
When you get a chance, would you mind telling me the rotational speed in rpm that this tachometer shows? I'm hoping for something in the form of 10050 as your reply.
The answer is 11300
